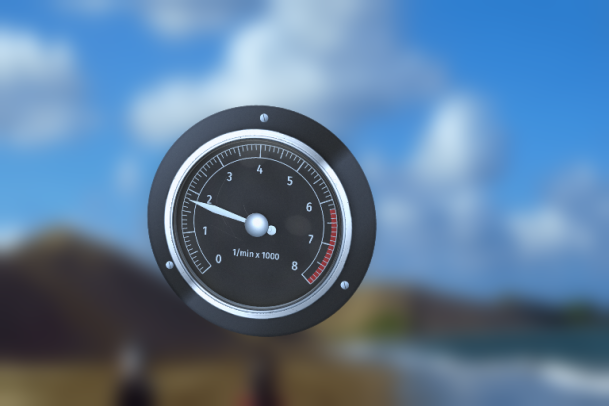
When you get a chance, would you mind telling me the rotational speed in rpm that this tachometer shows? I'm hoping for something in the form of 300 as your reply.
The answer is 1800
